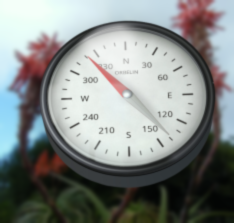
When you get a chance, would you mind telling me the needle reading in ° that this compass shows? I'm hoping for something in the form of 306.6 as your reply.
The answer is 320
